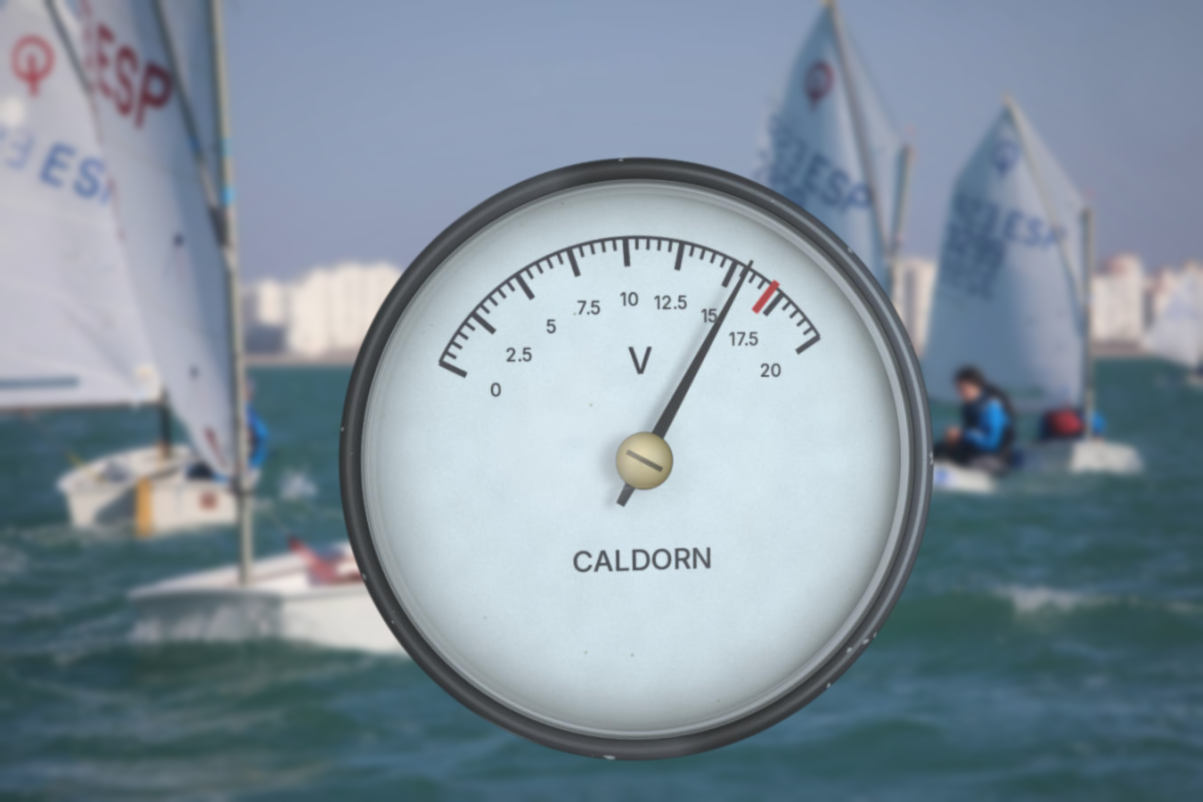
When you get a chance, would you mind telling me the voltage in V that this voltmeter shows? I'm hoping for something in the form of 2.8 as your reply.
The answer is 15.5
